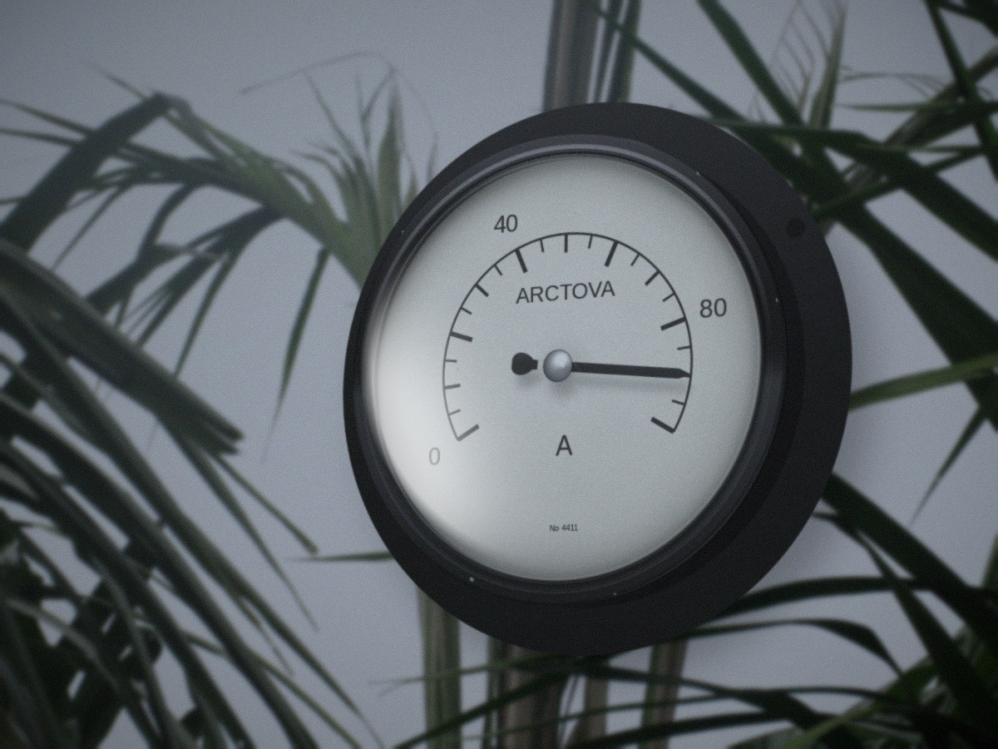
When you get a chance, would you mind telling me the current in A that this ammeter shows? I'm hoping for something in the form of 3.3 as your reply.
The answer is 90
